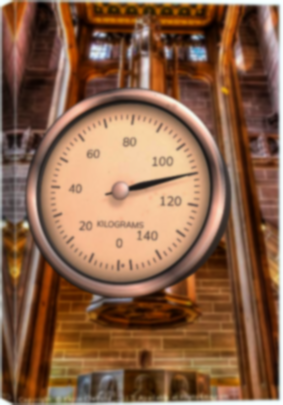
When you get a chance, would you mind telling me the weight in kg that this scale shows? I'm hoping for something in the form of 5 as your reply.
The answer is 110
